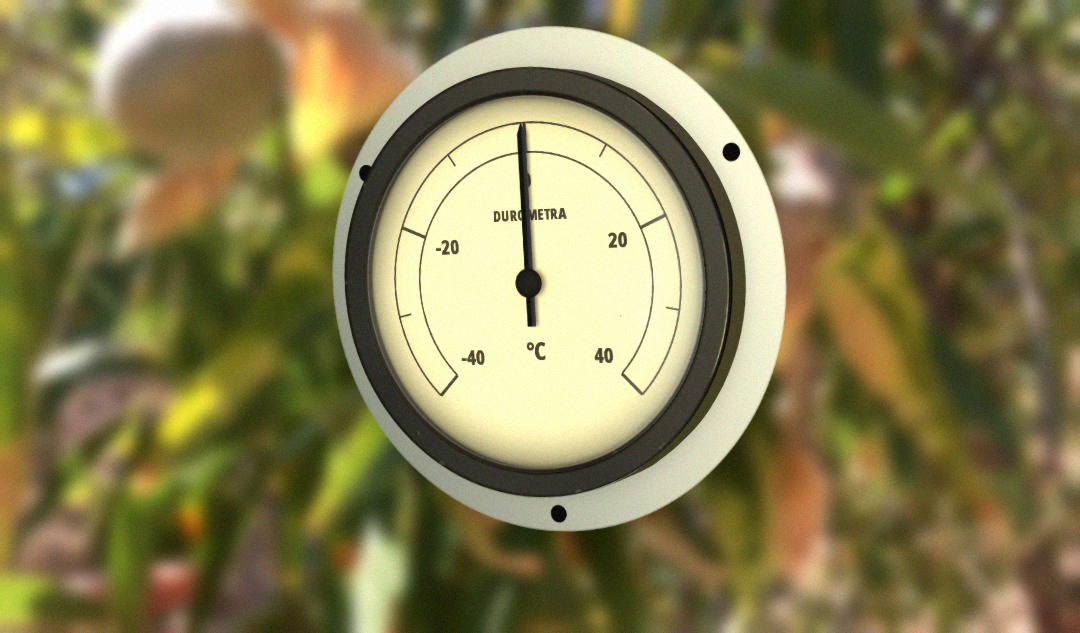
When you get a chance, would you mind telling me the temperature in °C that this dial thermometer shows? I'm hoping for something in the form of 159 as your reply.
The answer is 0
